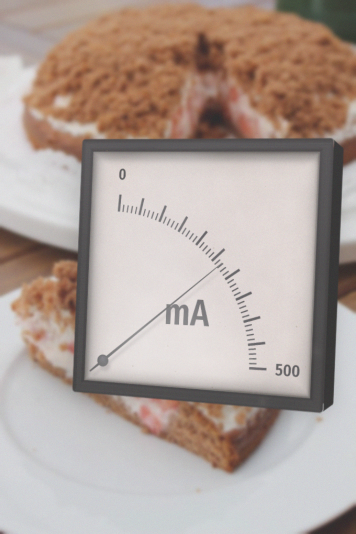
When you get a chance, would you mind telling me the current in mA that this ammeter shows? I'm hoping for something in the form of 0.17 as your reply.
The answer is 270
